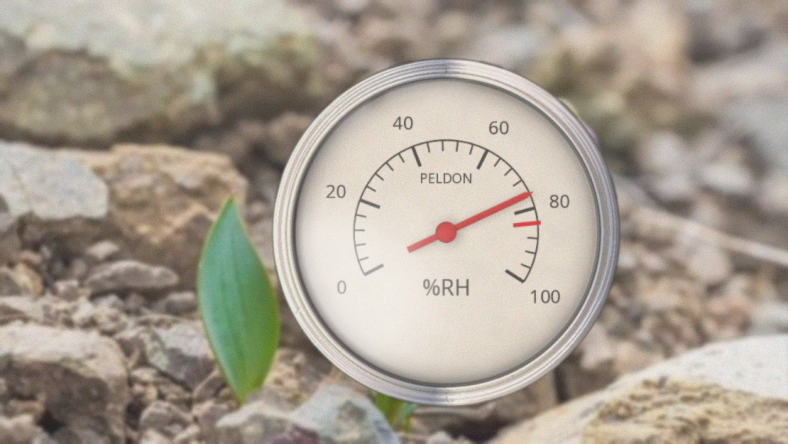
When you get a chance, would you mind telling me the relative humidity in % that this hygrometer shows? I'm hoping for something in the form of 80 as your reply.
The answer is 76
